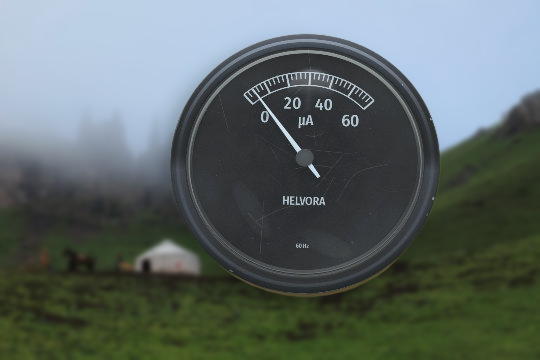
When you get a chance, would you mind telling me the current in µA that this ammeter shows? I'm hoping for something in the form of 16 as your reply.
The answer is 4
